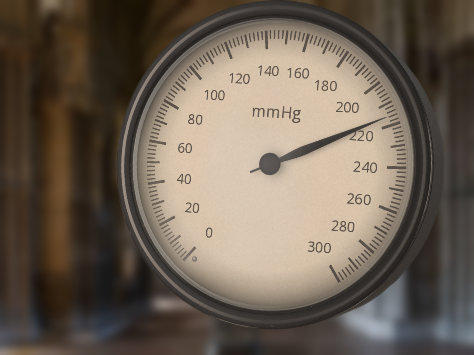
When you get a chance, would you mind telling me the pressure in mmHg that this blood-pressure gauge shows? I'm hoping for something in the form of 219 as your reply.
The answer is 216
